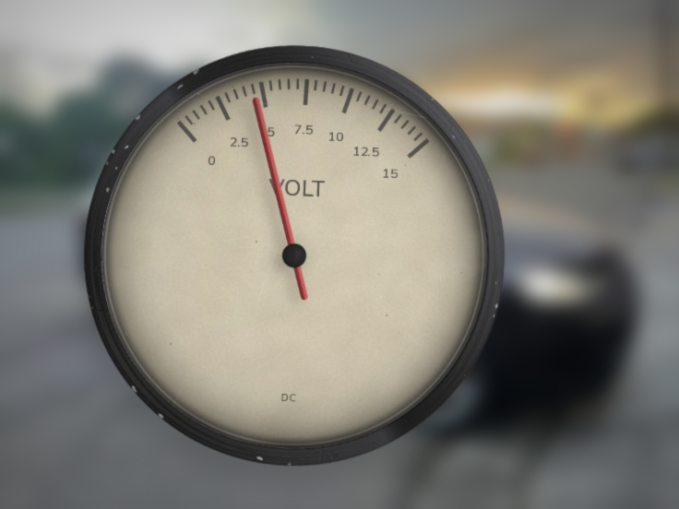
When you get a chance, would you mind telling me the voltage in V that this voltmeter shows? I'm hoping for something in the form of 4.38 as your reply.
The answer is 4.5
